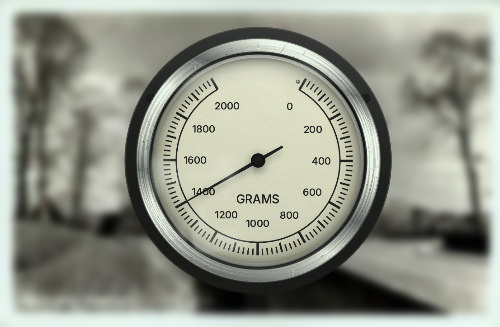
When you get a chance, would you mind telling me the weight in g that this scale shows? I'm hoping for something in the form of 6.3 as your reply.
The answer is 1400
